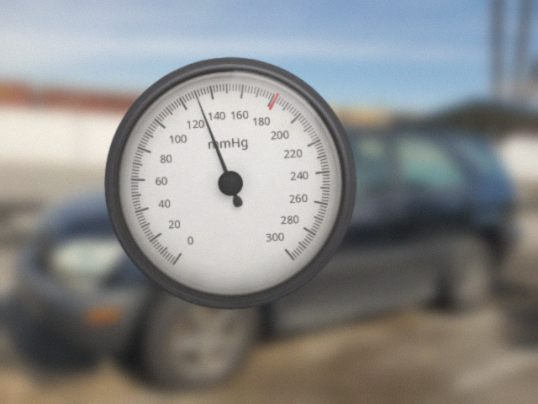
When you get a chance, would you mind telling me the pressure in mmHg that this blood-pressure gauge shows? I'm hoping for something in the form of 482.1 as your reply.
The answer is 130
